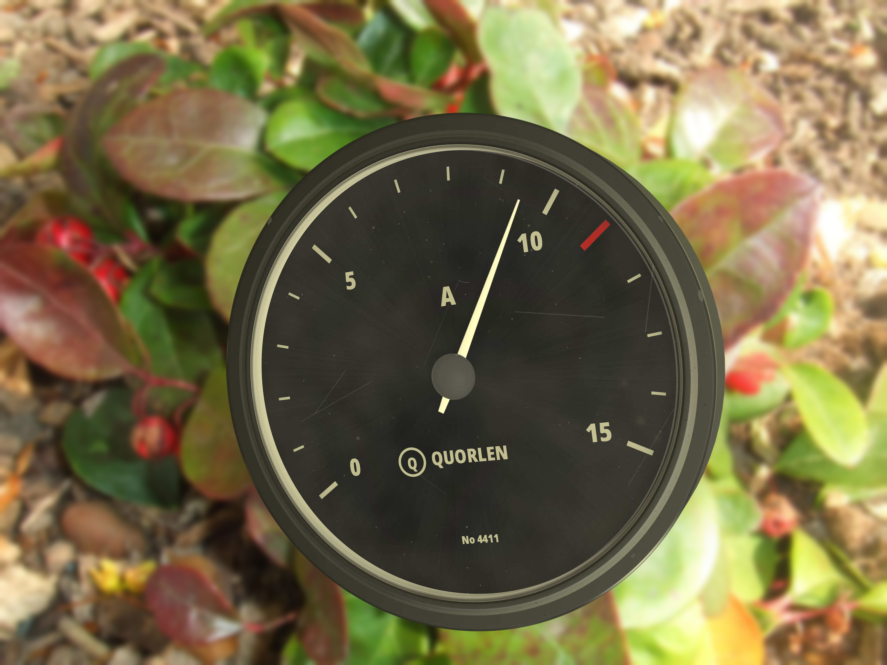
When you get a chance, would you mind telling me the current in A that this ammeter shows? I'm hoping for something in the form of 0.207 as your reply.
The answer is 9.5
